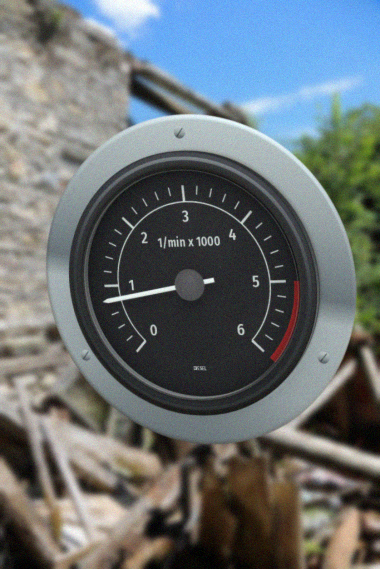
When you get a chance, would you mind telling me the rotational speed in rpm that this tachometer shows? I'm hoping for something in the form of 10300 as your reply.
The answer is 800
